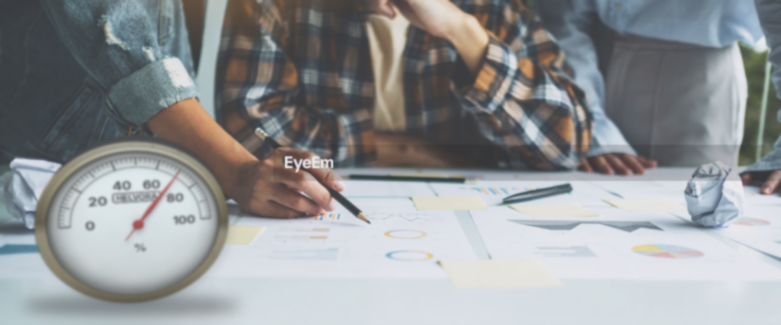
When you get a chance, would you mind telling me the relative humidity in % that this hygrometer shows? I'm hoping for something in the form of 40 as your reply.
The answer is 70
